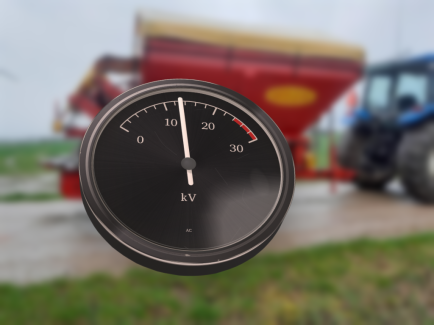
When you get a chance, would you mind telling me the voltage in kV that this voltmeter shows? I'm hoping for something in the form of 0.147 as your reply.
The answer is 13
